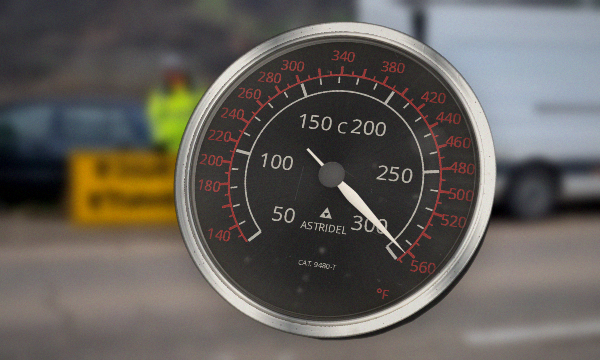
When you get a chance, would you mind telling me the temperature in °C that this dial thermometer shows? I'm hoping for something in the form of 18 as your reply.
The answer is 295
